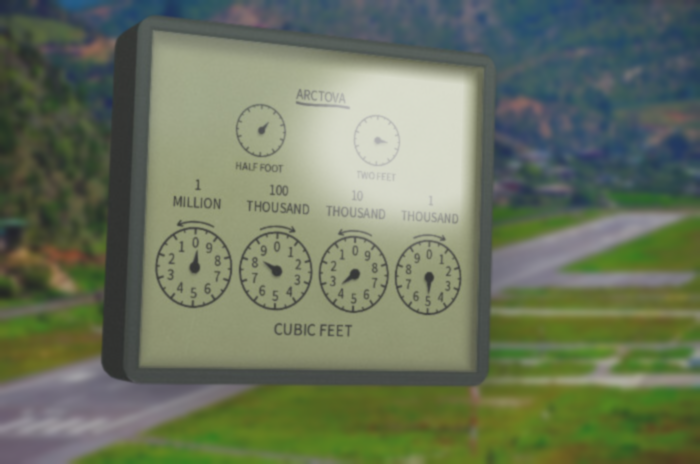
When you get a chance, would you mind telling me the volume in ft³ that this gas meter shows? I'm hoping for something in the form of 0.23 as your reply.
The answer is 983500
